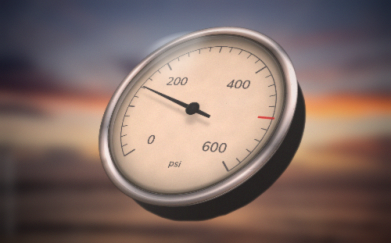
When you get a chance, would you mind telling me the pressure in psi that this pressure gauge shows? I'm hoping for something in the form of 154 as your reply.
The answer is 140
